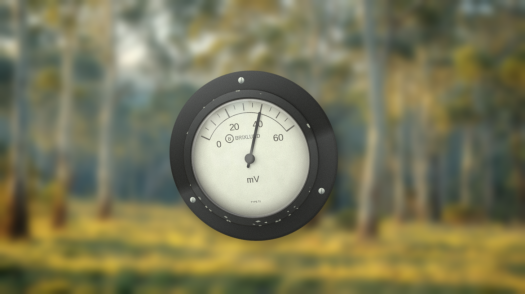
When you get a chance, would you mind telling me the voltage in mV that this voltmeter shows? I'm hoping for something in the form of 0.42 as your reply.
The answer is 40
